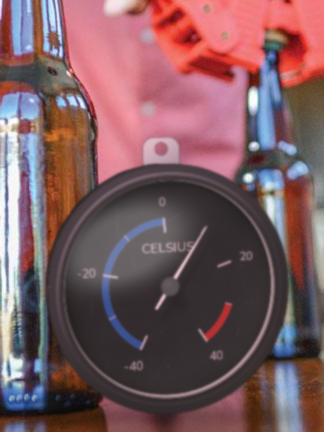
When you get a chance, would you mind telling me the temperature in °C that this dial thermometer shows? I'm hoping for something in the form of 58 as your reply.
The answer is 10
